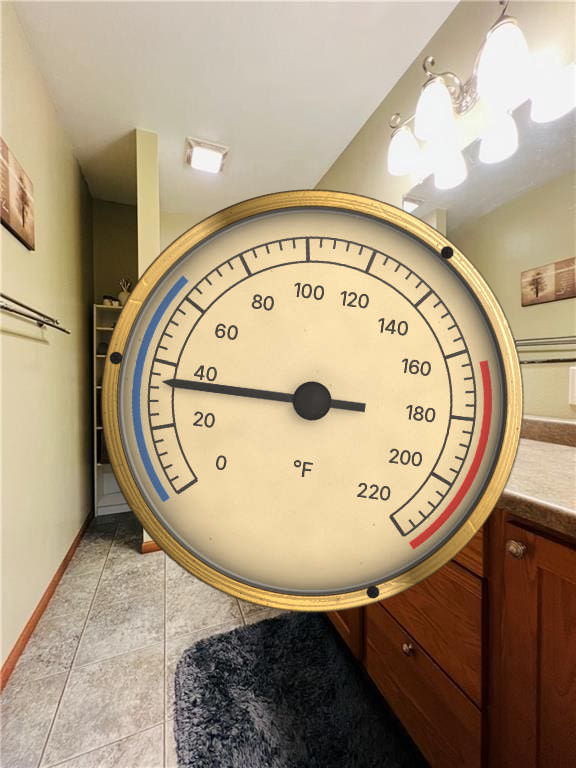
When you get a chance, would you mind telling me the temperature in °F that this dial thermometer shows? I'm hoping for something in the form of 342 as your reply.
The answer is 34
